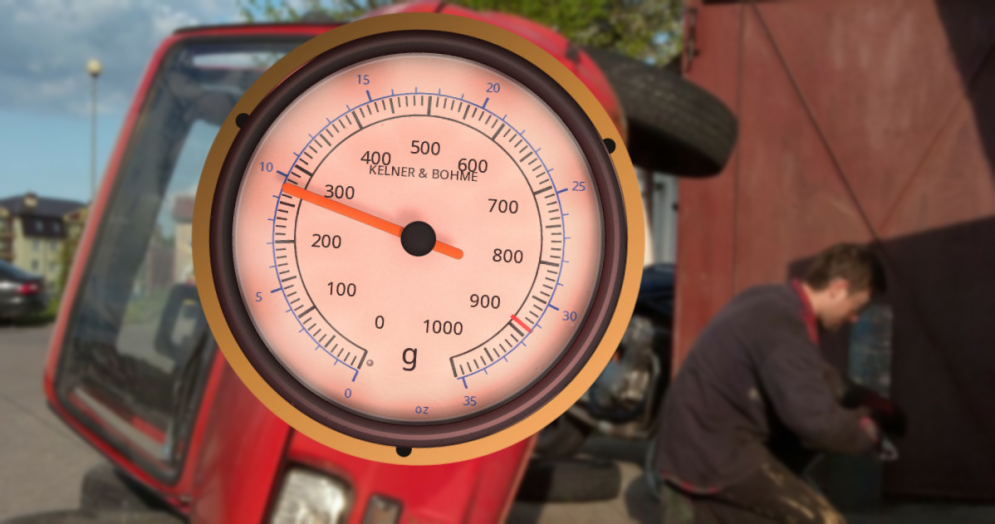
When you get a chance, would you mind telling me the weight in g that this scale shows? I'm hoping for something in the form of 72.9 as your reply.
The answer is 270
